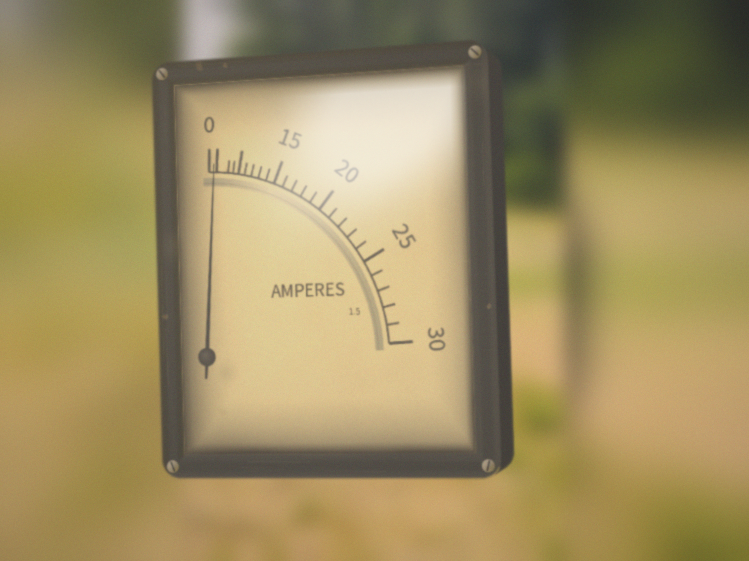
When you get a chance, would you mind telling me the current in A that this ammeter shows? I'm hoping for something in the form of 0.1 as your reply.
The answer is 5
